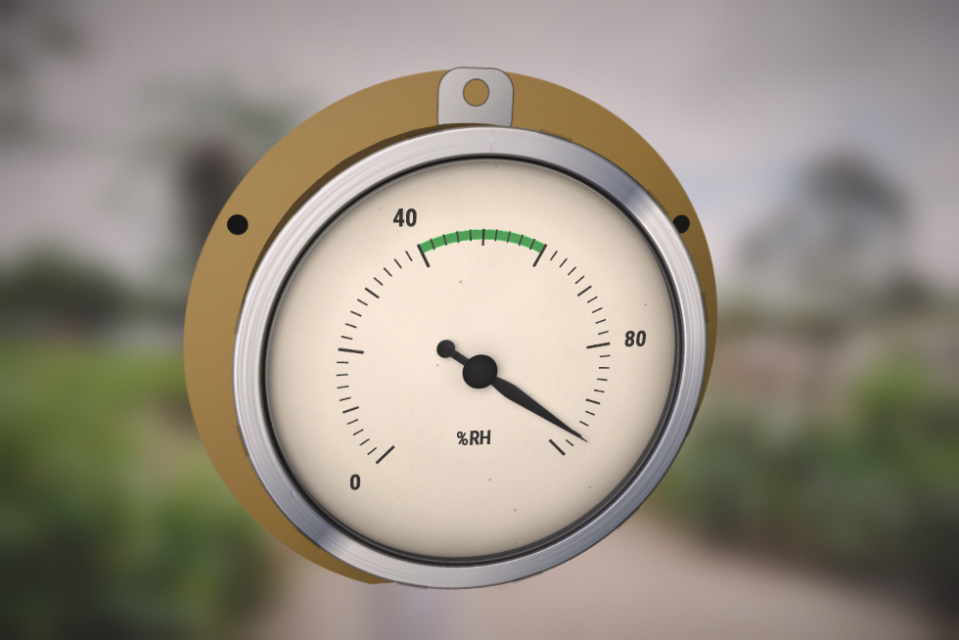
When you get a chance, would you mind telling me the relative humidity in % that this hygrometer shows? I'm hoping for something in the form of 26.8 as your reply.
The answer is 96
